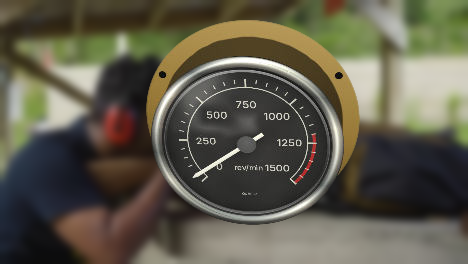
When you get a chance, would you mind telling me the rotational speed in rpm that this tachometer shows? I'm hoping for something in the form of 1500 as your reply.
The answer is 50
